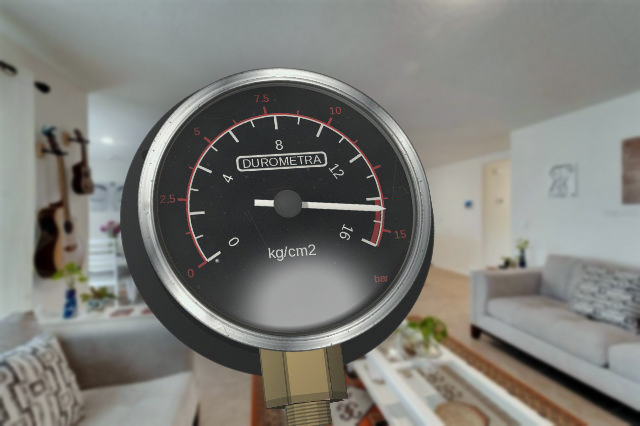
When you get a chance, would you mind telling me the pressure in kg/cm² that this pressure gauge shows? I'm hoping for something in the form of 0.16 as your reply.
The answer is 14.5
